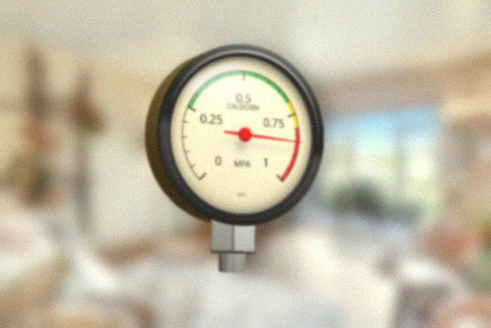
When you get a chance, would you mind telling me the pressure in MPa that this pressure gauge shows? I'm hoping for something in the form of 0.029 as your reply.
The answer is 0.85
